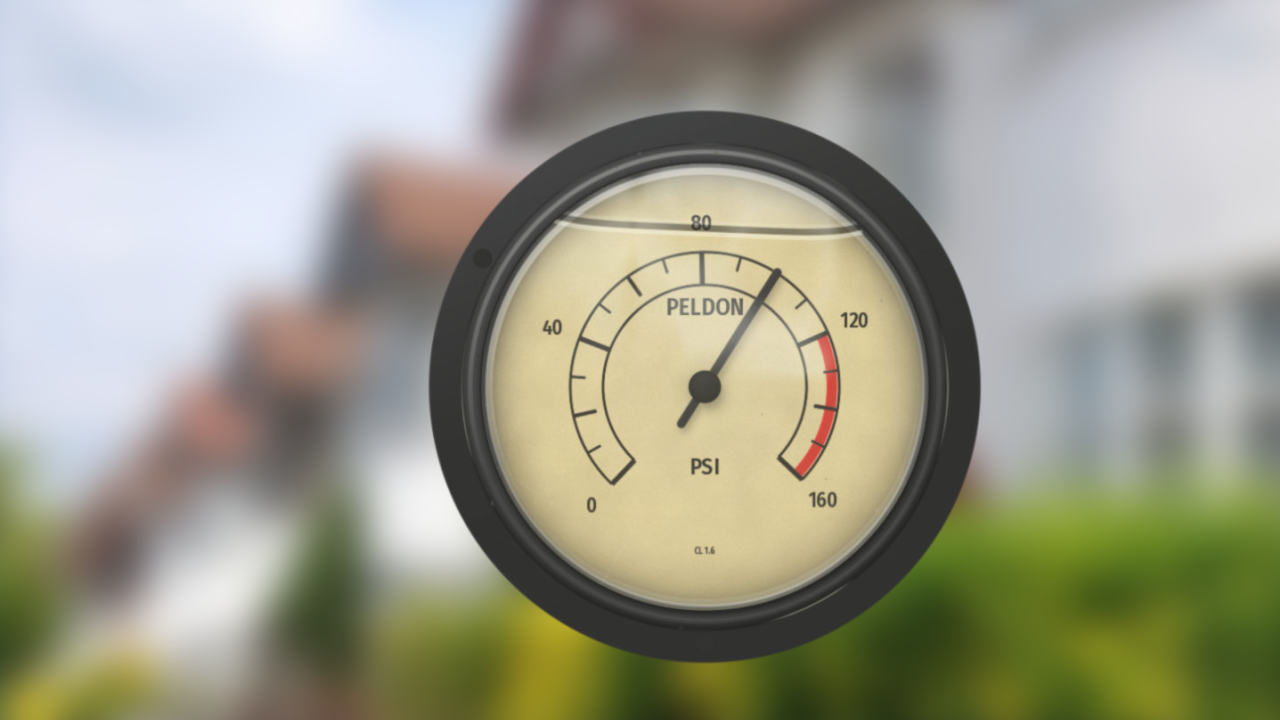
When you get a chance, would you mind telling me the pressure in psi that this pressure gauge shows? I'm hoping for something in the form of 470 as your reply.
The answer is 100
